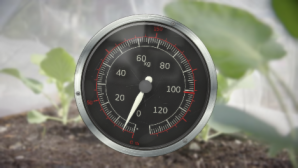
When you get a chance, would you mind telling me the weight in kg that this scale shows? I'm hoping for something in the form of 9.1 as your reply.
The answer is 5
